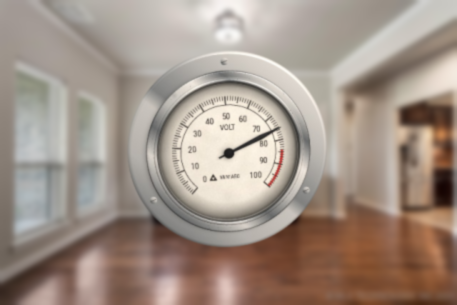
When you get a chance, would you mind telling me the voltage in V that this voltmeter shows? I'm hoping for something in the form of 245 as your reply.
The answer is 75
